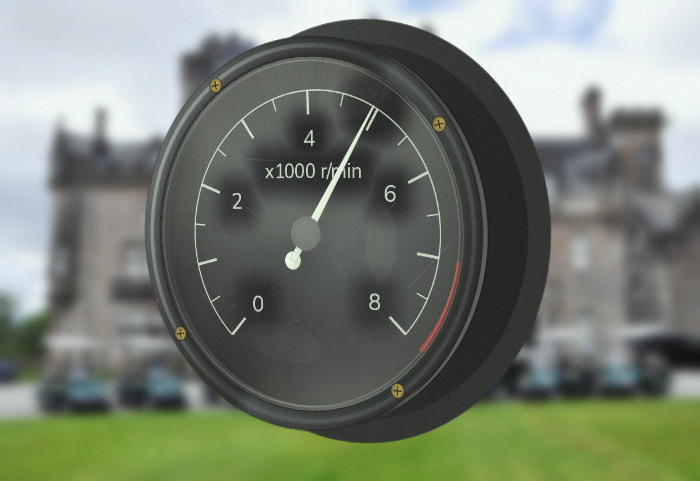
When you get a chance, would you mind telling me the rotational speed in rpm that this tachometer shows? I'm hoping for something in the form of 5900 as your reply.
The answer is 5000
